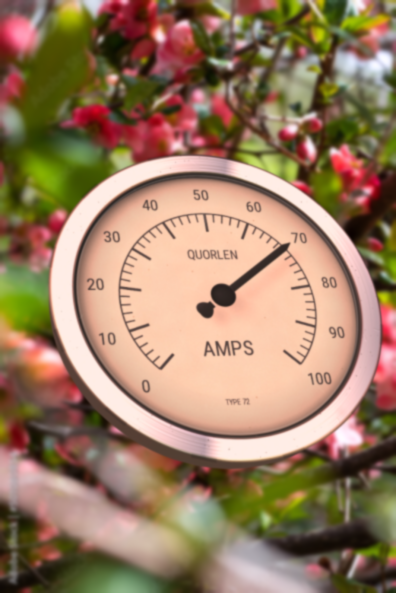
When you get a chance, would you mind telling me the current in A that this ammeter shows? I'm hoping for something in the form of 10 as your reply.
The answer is 70
